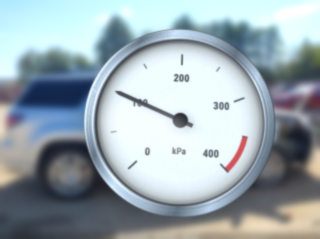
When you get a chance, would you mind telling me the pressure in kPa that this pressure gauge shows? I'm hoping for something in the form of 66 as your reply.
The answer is 100
